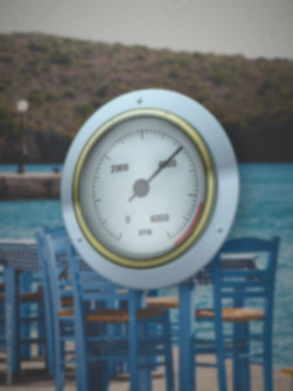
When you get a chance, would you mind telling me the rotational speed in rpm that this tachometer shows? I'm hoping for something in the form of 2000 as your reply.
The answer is 4000
